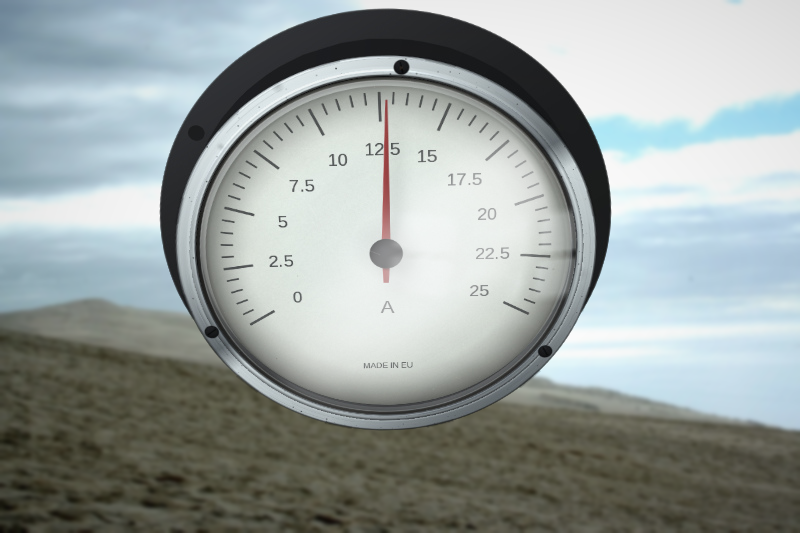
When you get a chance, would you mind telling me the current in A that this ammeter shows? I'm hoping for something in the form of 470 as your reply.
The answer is 12.75
